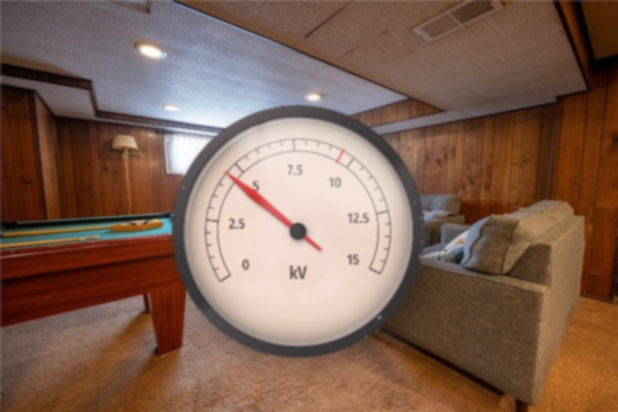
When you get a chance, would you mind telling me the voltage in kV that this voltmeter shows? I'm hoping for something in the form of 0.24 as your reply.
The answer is 4.5
